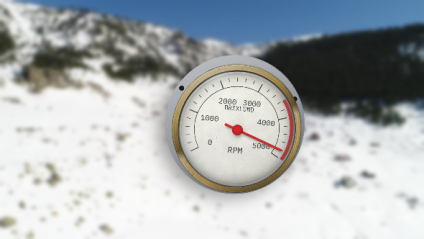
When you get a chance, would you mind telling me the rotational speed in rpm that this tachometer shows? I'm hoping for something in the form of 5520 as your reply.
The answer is 4800
